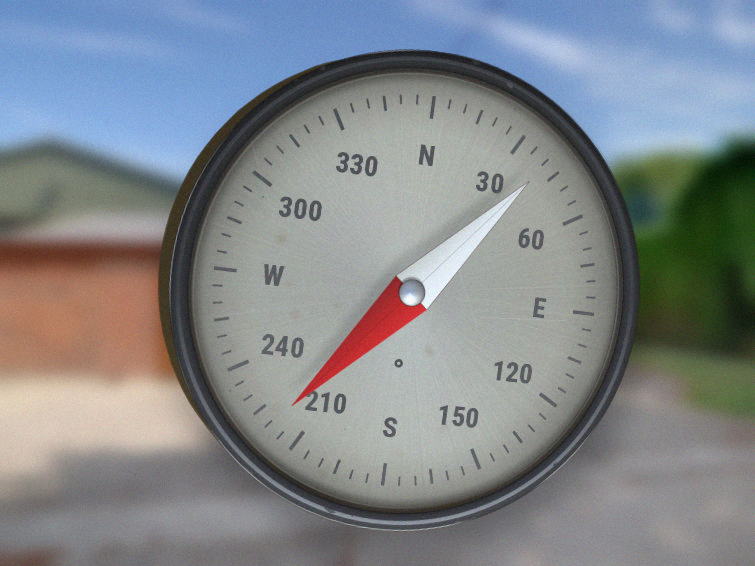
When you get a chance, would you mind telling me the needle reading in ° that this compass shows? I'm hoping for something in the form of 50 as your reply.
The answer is 220
